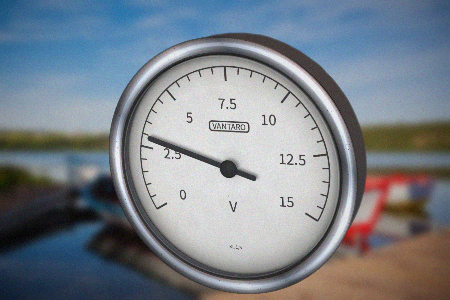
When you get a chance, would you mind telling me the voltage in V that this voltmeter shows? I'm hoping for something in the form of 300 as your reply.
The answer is 3
